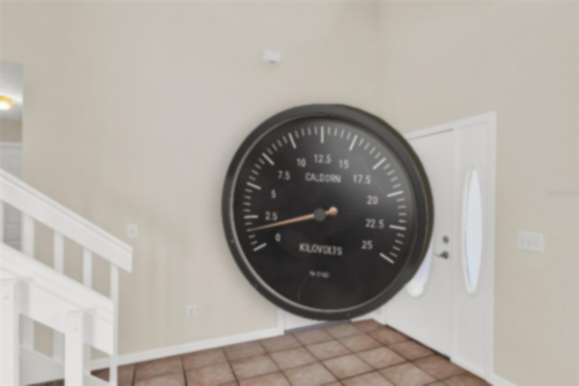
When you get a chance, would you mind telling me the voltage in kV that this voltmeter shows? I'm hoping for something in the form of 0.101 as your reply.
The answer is 1.5
